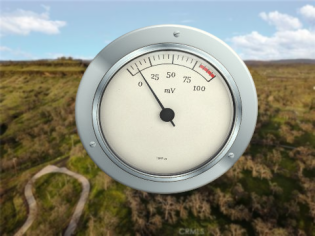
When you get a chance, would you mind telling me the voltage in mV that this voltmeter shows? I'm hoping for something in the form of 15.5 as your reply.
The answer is 10
